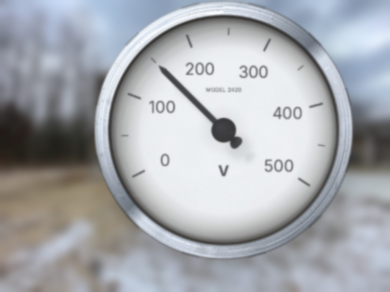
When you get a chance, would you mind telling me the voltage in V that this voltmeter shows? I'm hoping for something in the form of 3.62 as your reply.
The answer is 150
